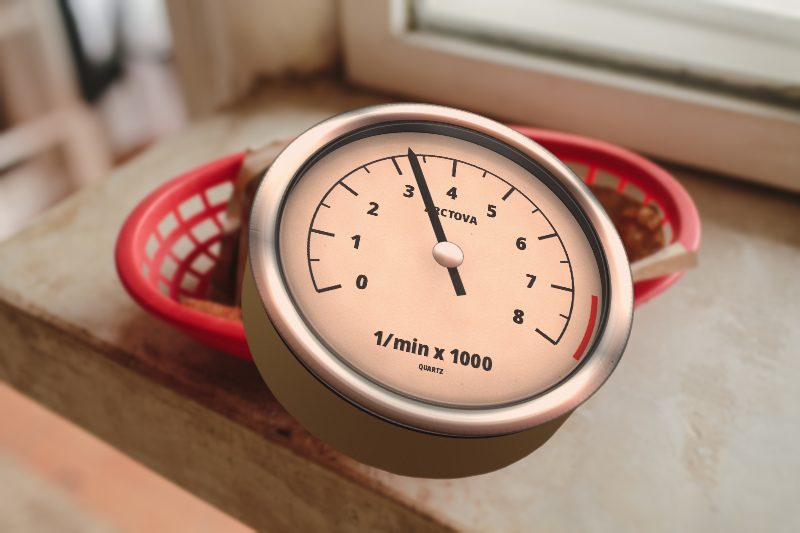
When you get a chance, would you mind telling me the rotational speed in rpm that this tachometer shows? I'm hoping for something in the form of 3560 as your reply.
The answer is 3250
